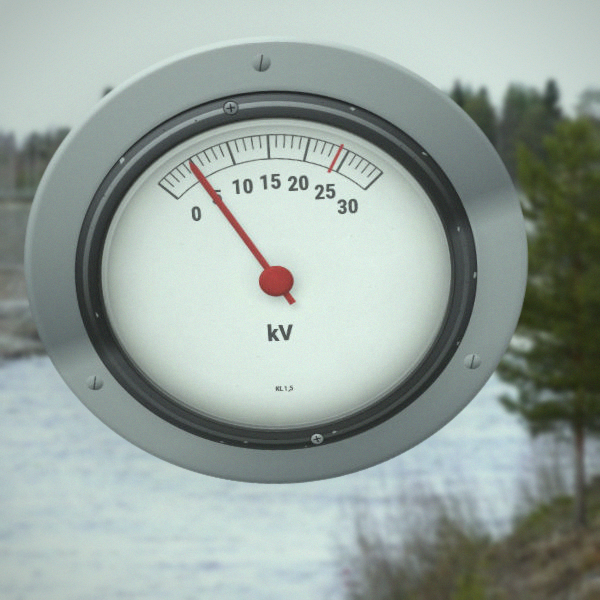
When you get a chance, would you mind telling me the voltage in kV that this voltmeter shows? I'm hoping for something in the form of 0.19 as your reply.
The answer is 5
